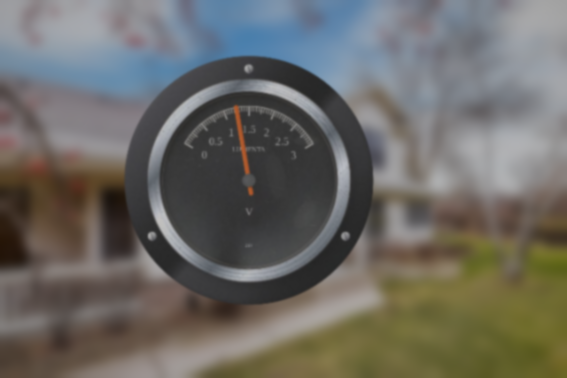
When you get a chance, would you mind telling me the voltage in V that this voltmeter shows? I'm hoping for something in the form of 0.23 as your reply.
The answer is 1.25
